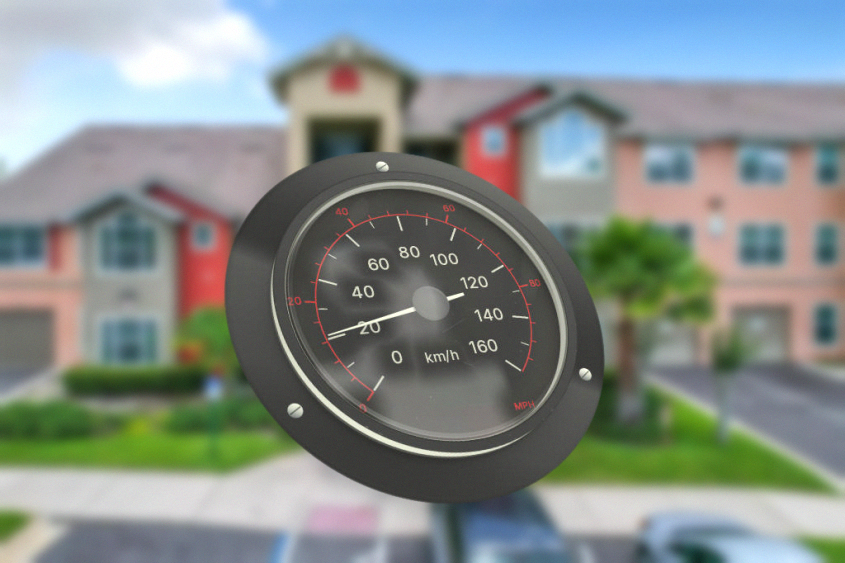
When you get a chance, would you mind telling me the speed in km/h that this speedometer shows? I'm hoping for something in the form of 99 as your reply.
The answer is 20
